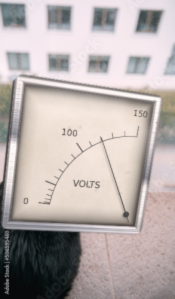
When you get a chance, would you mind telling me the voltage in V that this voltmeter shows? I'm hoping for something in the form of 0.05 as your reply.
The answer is 120
